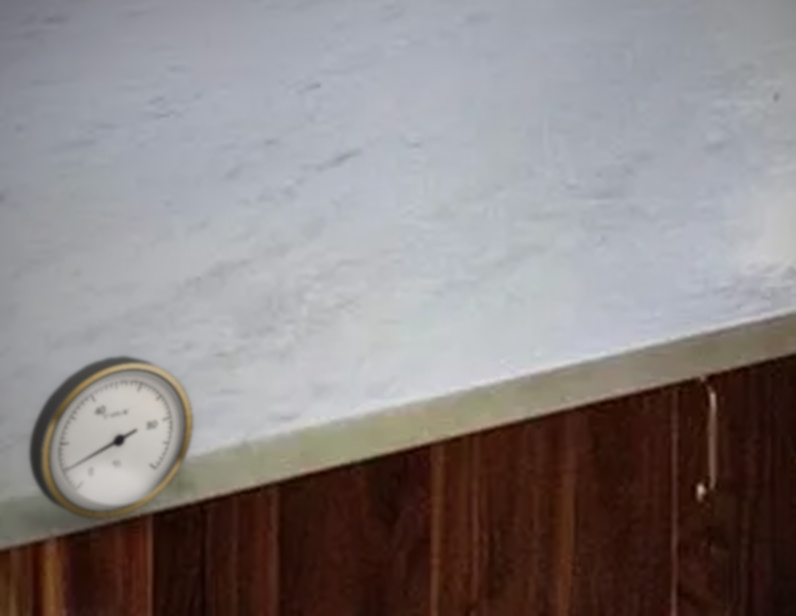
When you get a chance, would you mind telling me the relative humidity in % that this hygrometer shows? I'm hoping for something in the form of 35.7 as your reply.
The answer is 10
